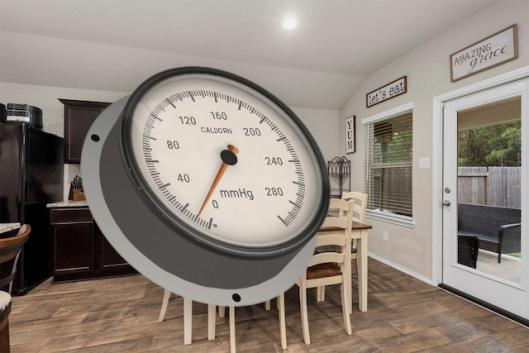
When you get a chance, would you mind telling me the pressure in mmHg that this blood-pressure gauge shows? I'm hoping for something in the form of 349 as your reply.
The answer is 10
